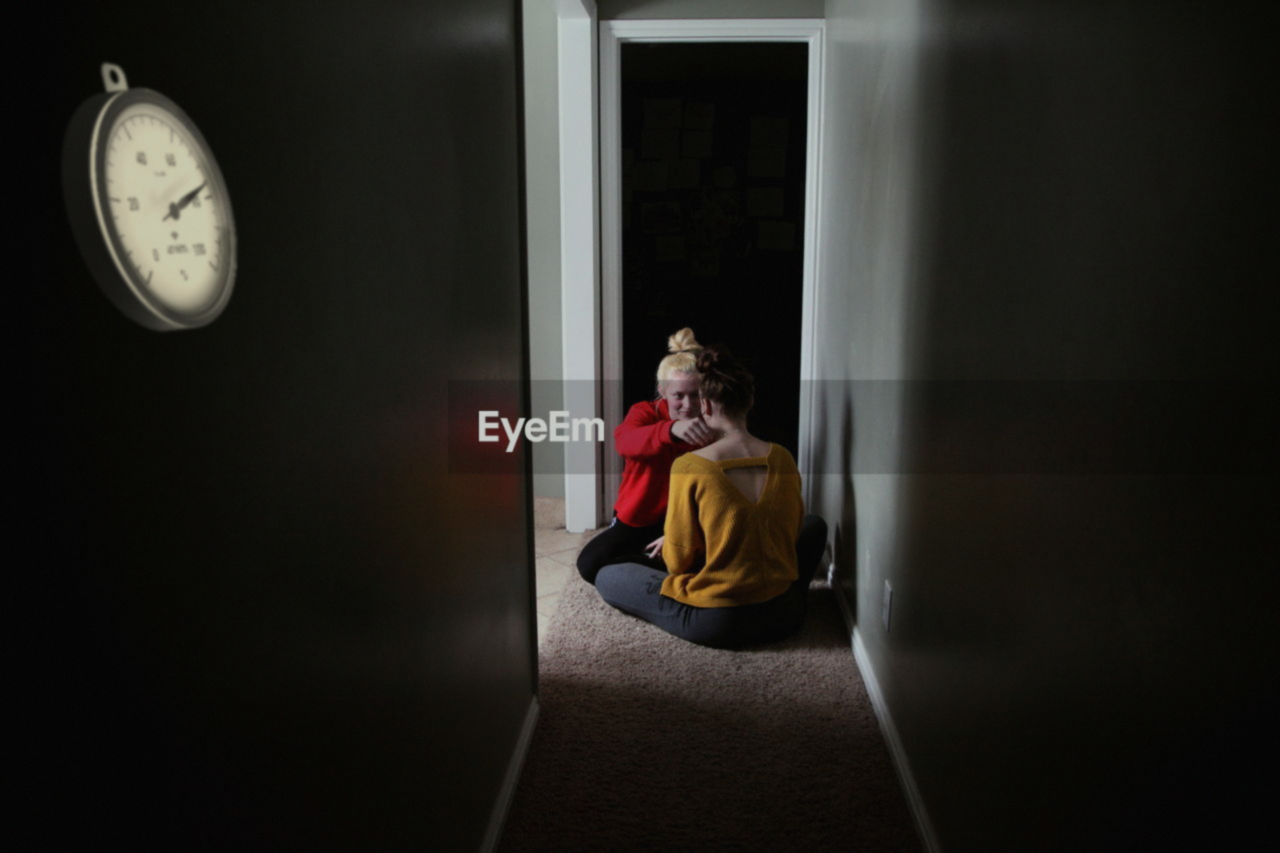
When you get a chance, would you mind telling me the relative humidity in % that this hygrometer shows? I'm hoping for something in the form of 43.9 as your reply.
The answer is 76
